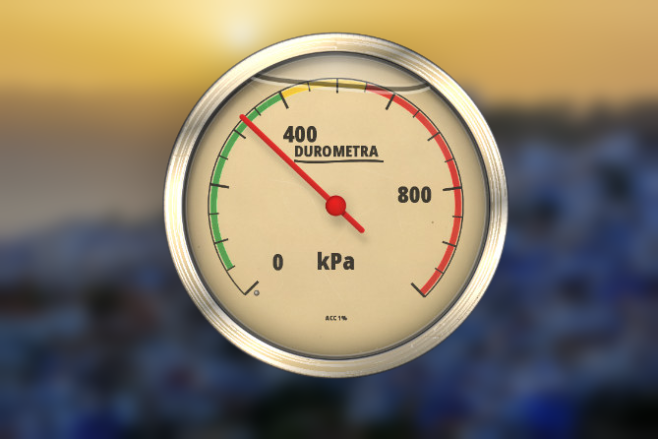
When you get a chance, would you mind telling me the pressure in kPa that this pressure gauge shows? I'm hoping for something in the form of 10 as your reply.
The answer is 325
